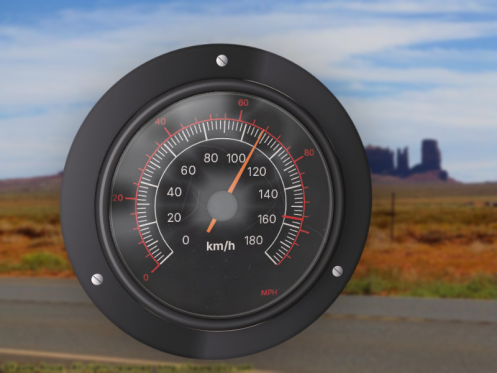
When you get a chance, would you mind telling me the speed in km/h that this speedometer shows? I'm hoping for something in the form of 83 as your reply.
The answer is 108
